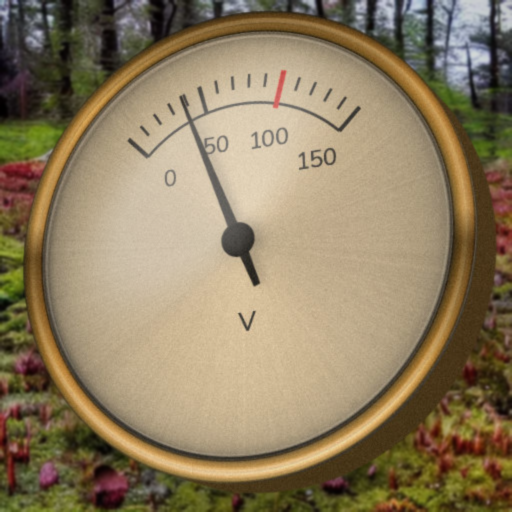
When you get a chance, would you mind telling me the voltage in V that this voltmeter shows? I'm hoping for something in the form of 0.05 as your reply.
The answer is 40
